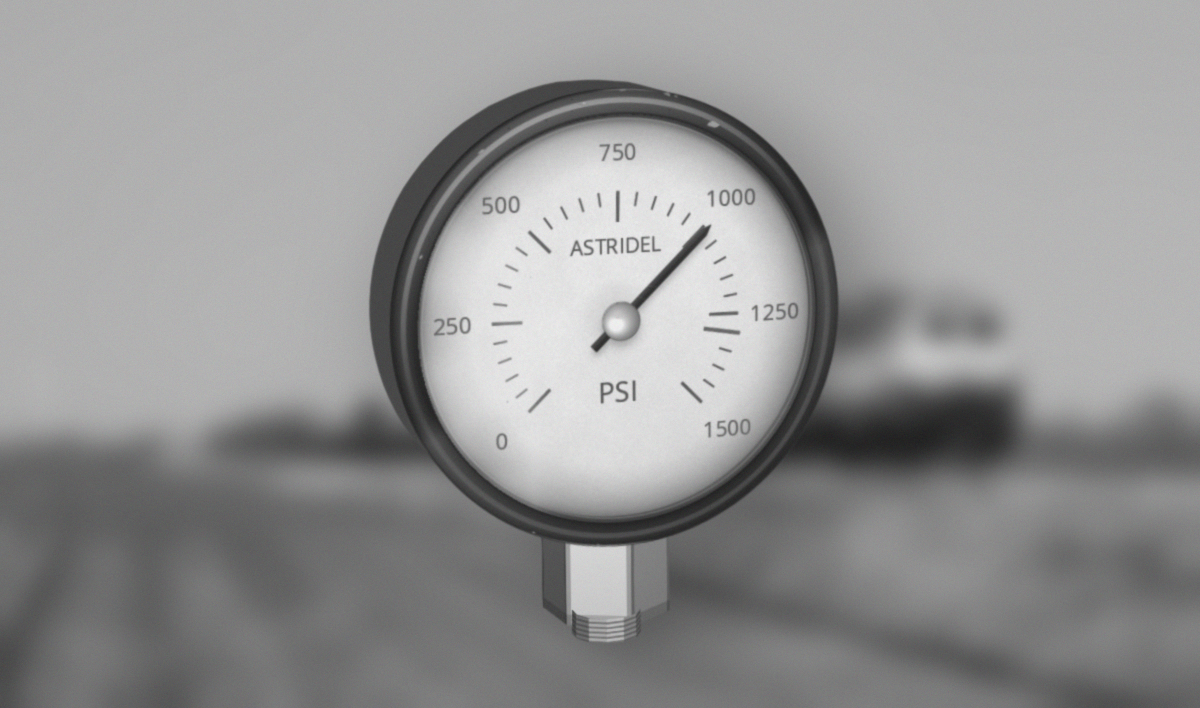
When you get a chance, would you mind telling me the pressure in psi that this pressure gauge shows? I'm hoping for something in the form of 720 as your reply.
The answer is 1000
